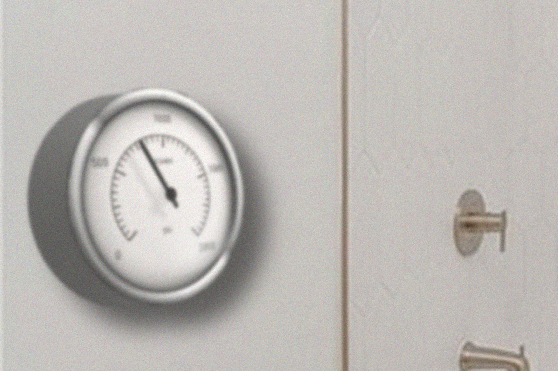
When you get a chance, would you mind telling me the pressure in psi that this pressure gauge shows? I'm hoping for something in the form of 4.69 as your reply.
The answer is 750
